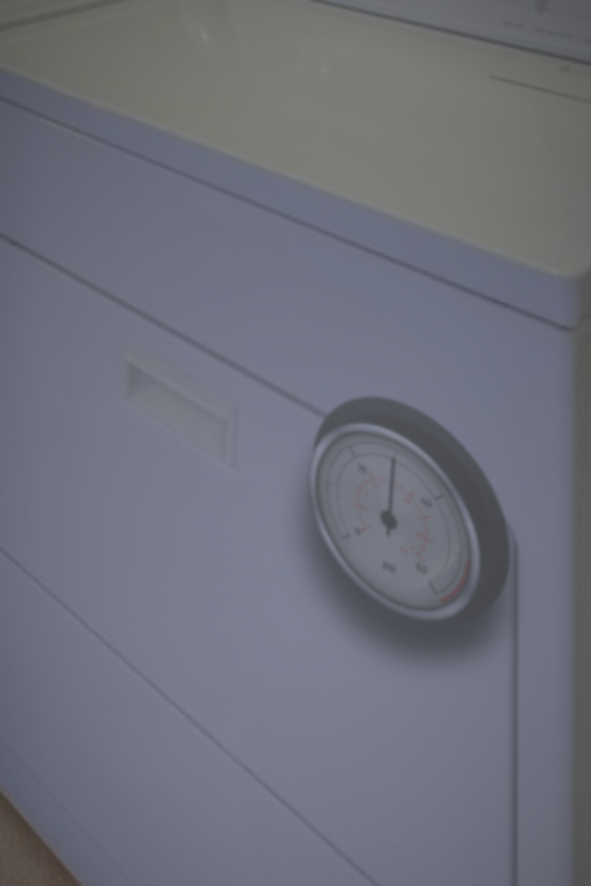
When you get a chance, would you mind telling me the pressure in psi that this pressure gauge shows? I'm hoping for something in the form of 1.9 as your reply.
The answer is 30
